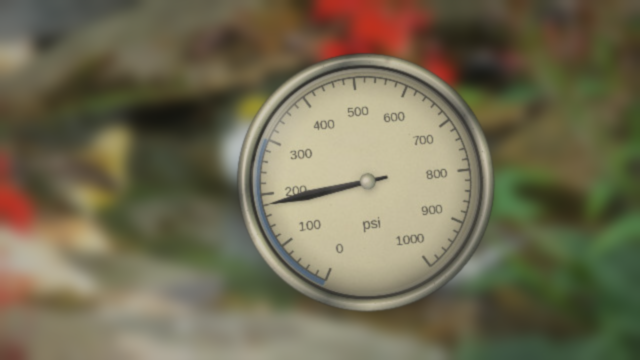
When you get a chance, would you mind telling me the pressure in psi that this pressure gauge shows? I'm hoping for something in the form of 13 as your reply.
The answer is 180
